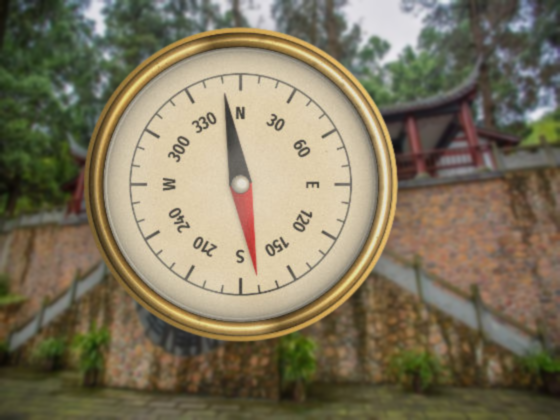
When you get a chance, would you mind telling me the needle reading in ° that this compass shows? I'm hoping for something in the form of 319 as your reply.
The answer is 170
